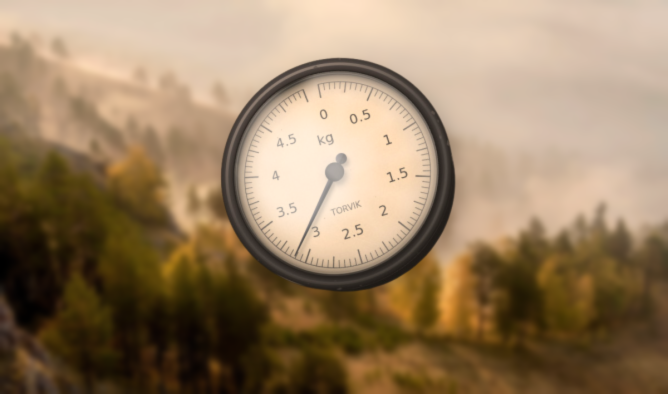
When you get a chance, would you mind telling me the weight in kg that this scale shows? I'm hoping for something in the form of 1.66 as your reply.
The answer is 3.1
